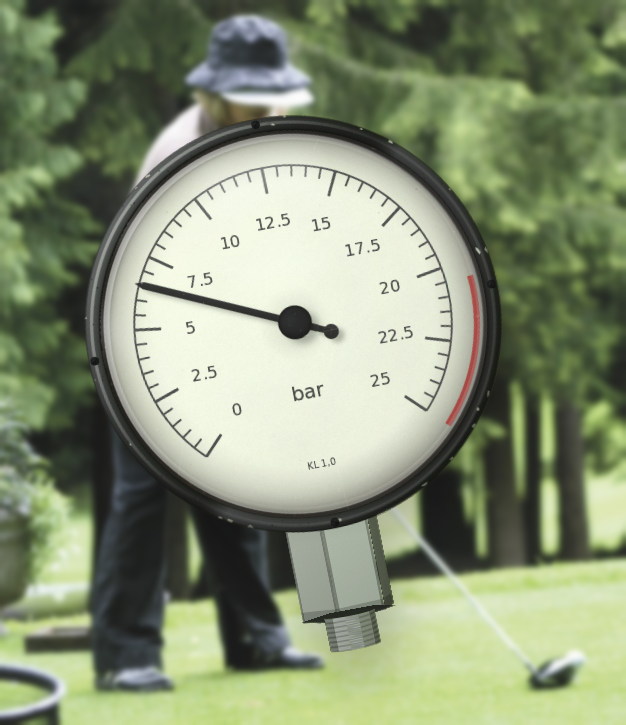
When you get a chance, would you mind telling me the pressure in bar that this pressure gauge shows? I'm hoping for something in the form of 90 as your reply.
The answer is 6.5
